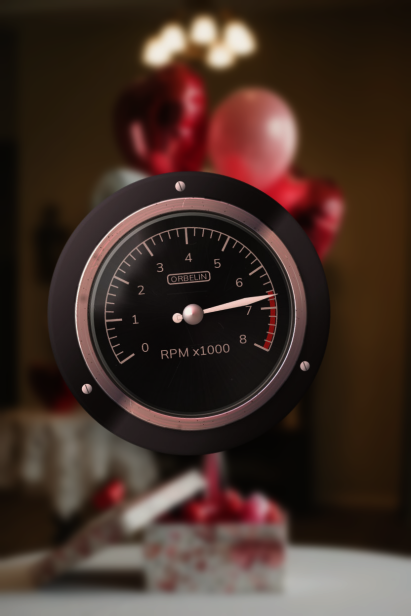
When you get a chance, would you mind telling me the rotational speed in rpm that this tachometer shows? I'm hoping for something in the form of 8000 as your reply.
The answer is 6700
